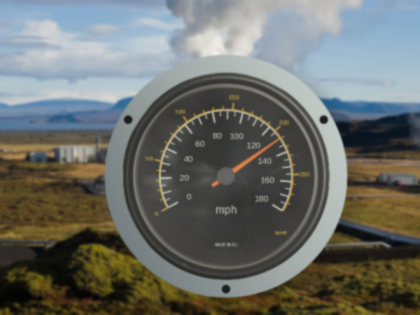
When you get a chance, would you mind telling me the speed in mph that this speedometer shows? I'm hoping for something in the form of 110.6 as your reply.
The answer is 130
